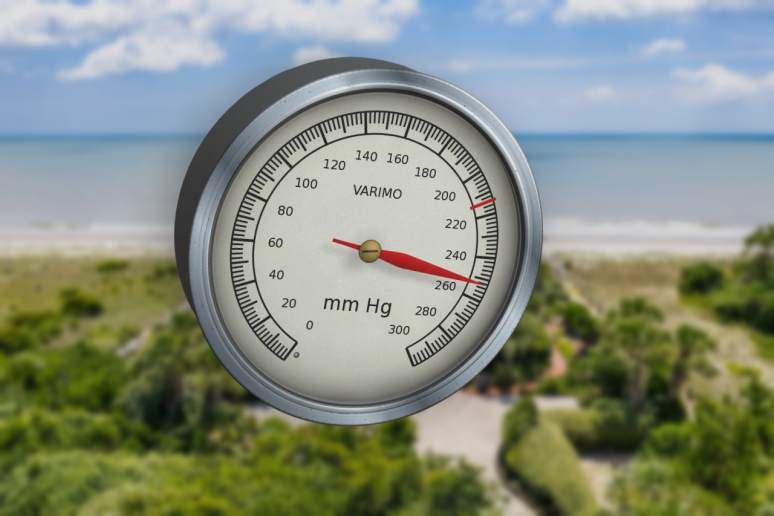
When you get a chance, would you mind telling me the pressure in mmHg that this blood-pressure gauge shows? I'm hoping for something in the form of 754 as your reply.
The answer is 252
